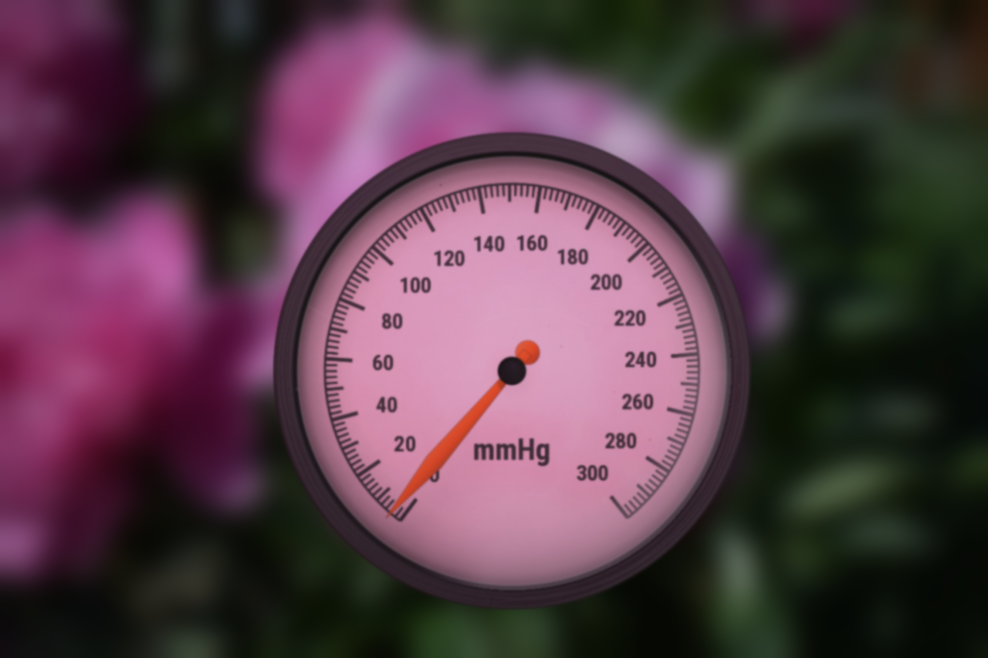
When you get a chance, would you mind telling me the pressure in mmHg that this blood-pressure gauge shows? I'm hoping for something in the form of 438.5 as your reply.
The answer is 4
